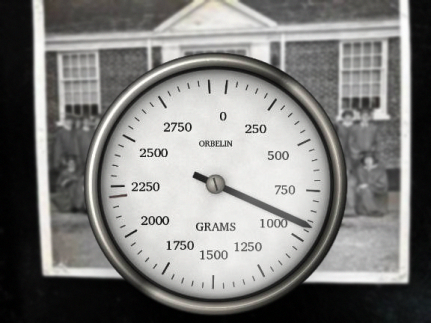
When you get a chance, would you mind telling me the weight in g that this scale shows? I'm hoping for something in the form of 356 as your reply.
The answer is 925
